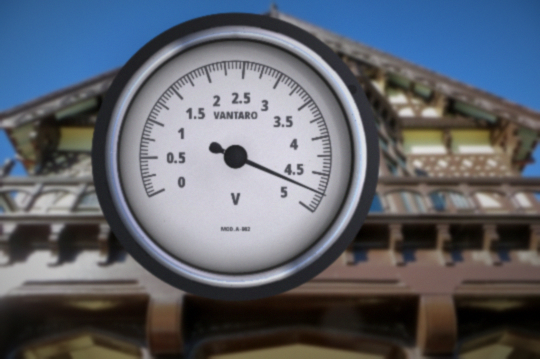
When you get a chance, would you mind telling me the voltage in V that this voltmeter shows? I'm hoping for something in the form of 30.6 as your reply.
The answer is 4.75
